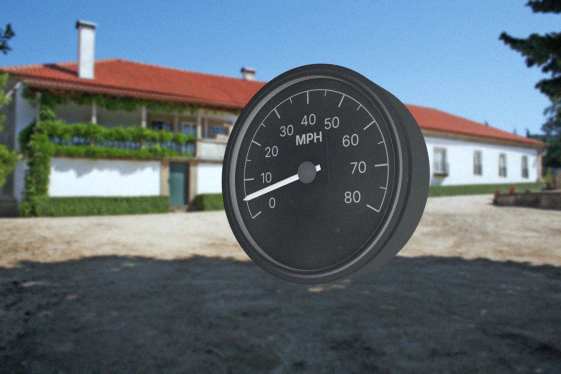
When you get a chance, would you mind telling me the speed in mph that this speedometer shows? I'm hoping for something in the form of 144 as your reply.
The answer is 5
